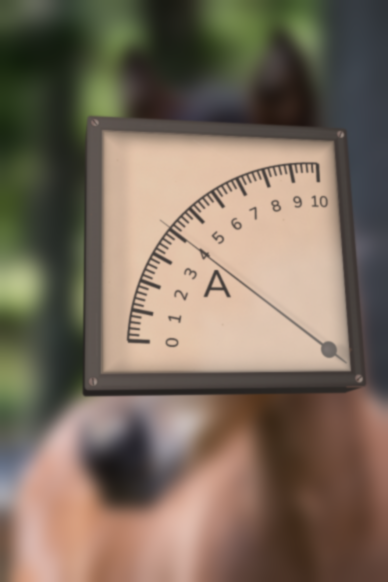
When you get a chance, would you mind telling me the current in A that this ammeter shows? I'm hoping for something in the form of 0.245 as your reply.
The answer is 4
